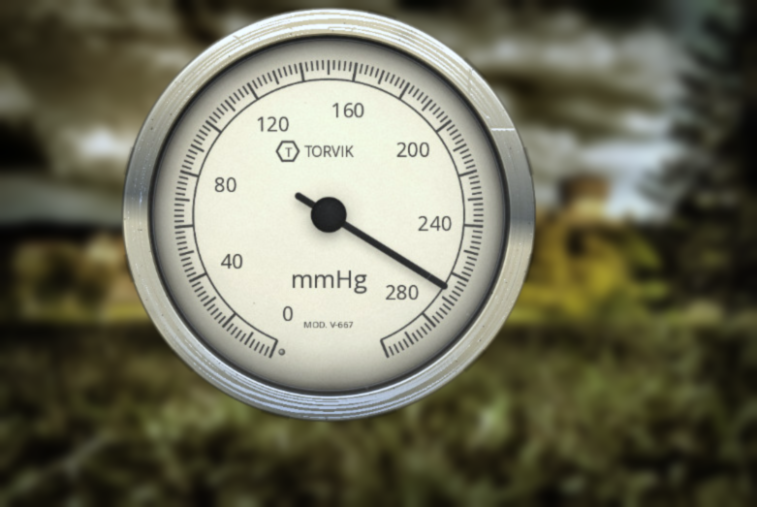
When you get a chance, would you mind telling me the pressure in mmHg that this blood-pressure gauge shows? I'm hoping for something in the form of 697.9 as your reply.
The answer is 266
